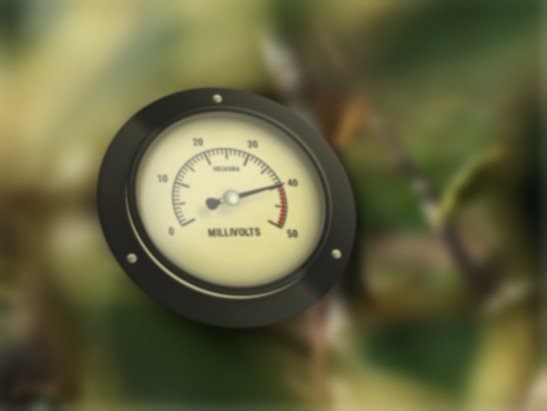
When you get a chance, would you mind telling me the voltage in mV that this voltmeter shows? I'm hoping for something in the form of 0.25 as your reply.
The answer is 40
